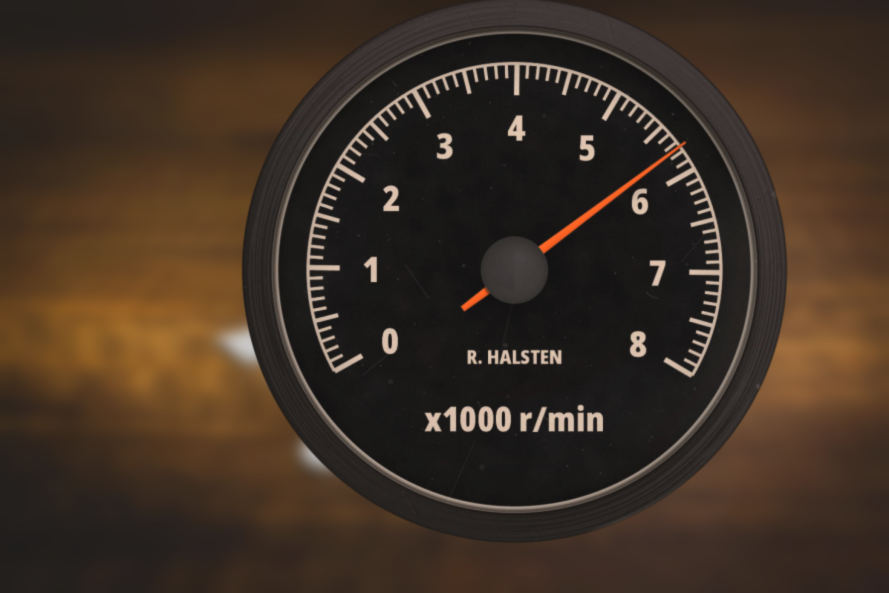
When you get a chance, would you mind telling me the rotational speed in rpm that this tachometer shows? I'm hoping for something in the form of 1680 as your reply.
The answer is 5750
